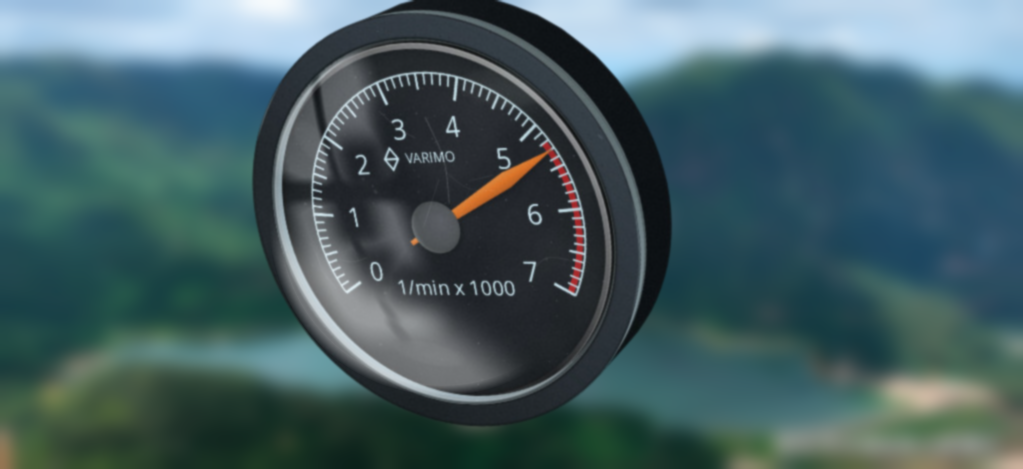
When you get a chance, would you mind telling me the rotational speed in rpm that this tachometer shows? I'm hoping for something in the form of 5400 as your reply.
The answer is 5300
